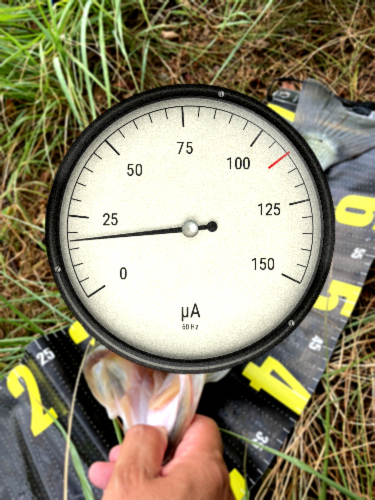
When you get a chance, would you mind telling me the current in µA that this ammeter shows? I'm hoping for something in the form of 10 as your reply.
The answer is 17.5
